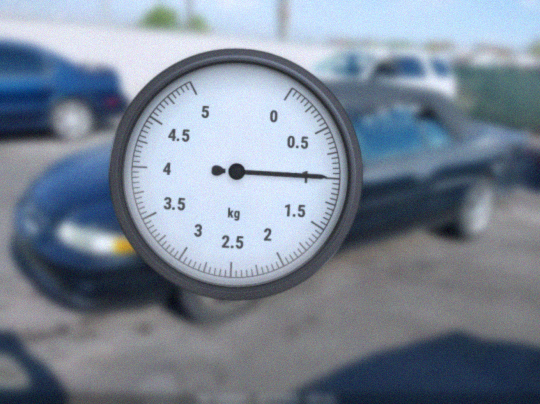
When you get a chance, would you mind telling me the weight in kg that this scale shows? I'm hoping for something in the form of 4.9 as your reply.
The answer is 1
